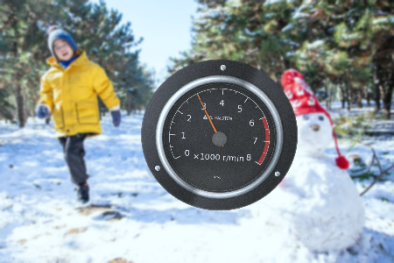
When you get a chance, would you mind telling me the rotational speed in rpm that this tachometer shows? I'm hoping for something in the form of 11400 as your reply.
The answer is 3000
